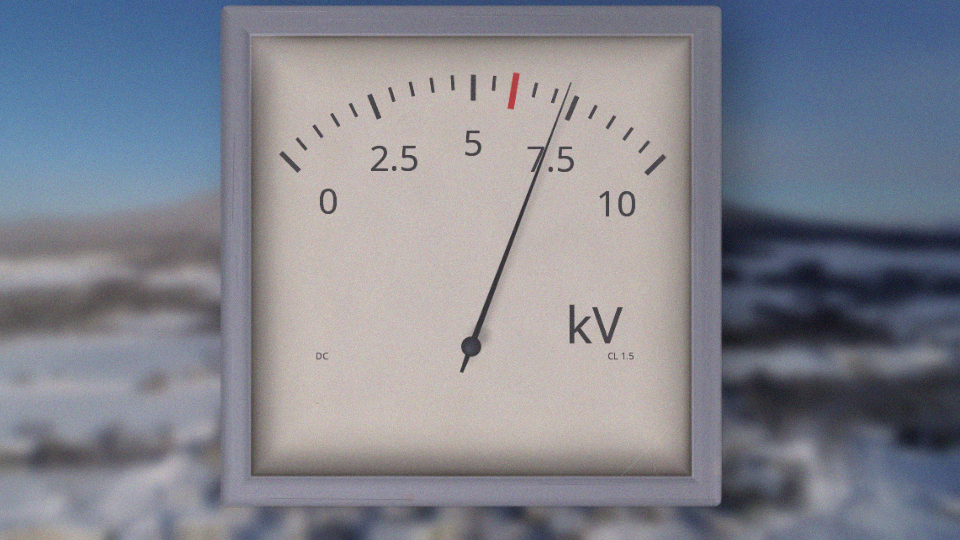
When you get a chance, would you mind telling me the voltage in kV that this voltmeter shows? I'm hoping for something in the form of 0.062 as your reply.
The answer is 7.25
